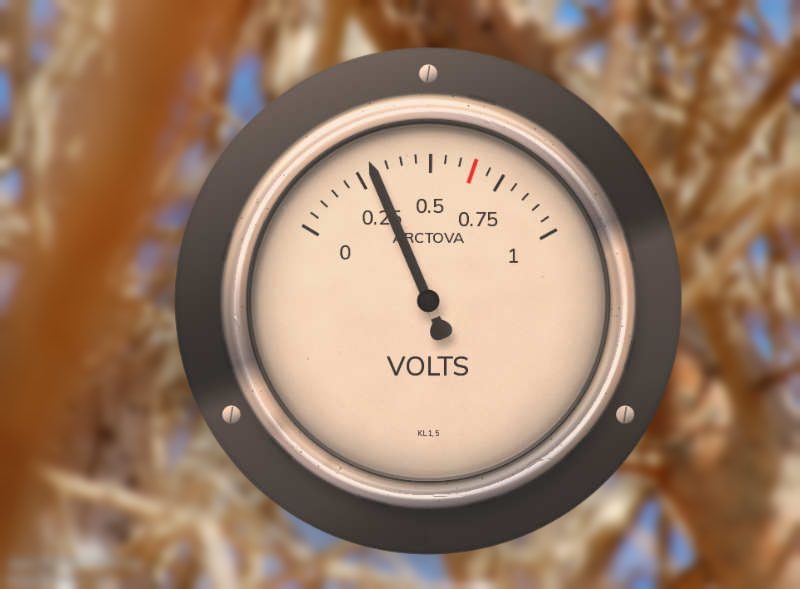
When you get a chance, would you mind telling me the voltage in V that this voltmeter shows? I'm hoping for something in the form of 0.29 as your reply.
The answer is 0.3
